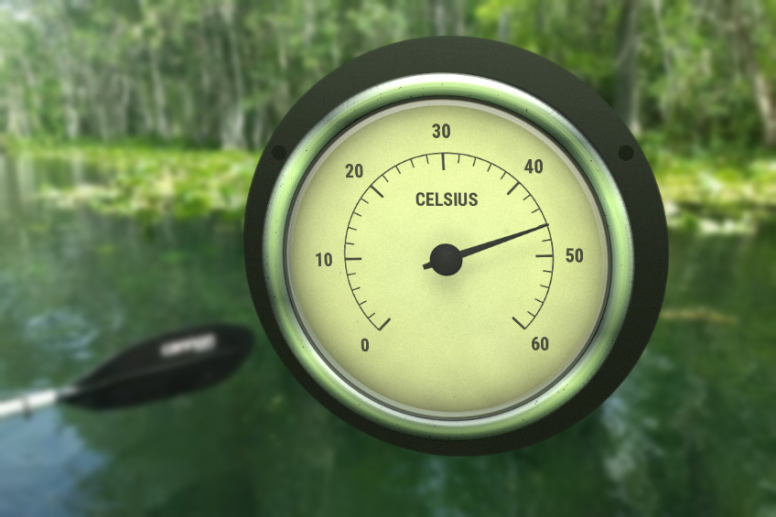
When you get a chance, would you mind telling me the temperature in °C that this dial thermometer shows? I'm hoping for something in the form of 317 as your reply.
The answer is 46
